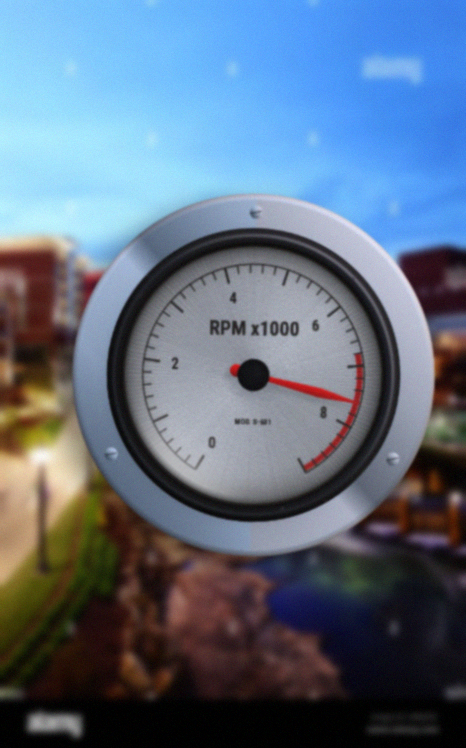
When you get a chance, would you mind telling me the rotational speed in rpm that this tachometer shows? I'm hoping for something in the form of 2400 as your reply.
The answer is 7600
